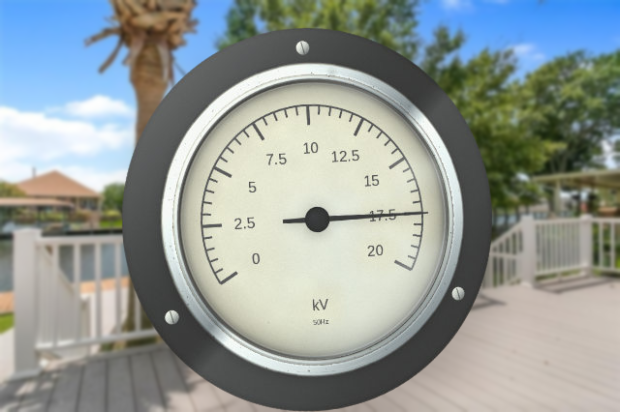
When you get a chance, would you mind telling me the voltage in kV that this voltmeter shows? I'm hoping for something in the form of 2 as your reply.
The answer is 17.5
